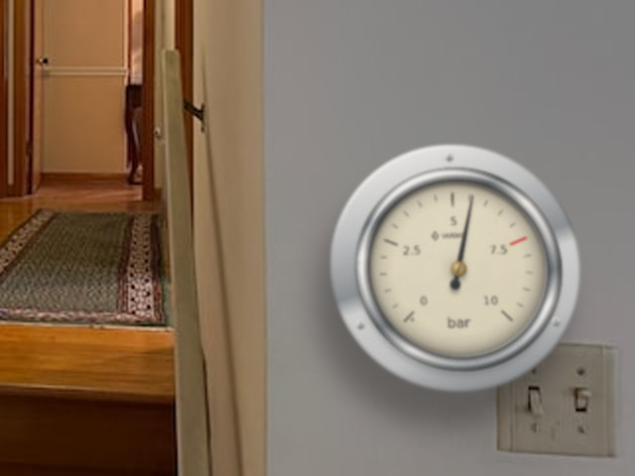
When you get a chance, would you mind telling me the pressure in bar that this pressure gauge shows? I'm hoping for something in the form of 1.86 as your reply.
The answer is 5.5
